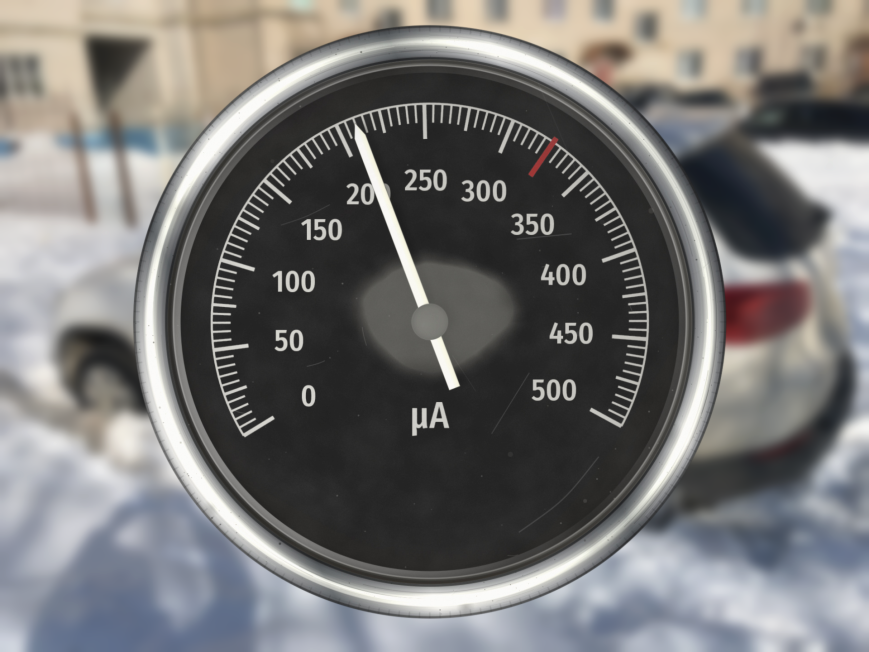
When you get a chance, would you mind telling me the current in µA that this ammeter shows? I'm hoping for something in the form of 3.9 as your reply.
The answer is 210
